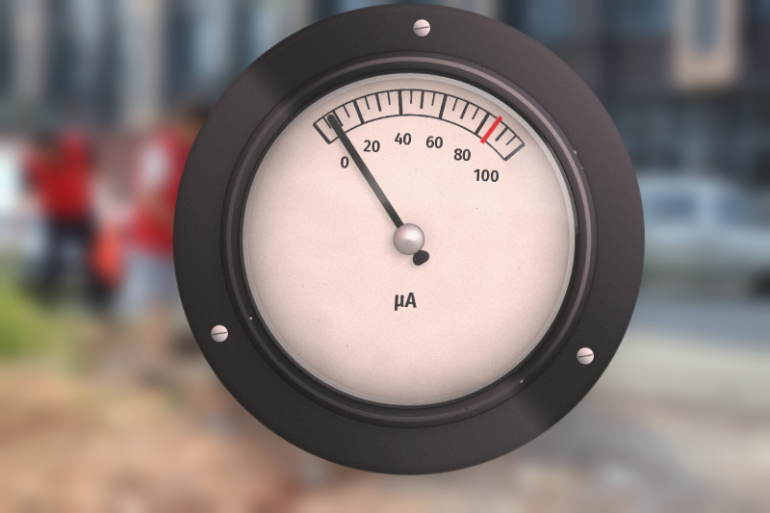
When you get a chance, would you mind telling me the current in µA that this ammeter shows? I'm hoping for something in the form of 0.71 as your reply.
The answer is 7.5
